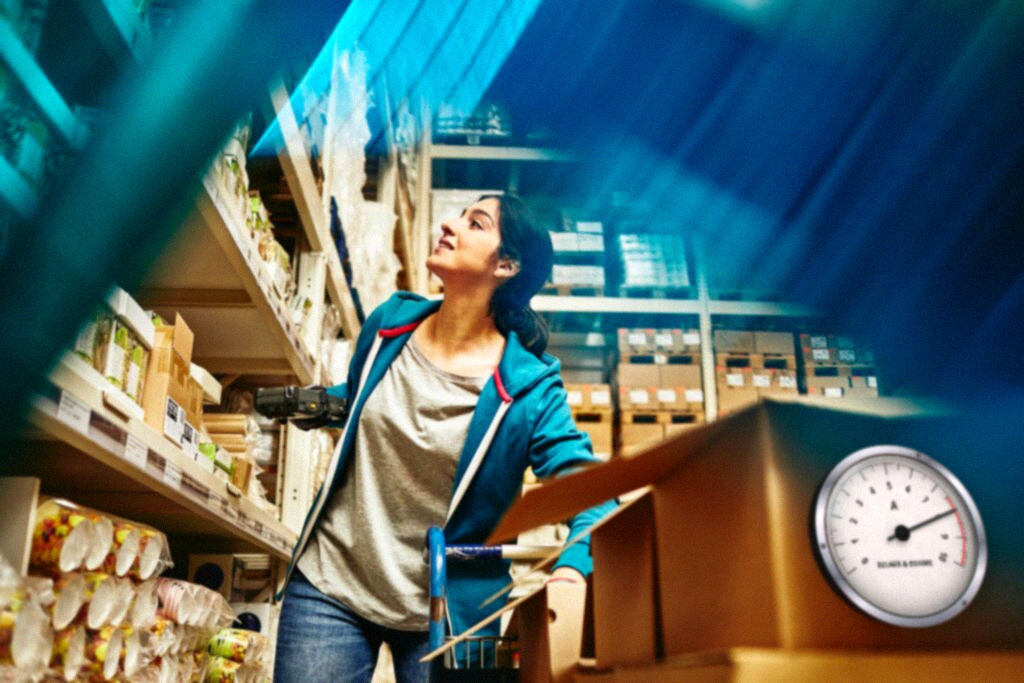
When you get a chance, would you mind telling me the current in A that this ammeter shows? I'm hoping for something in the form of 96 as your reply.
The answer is 8
